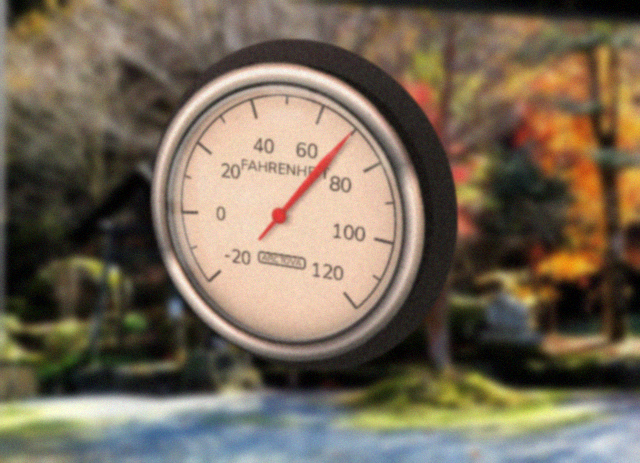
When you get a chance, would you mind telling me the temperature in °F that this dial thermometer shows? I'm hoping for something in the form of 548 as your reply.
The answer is 70
